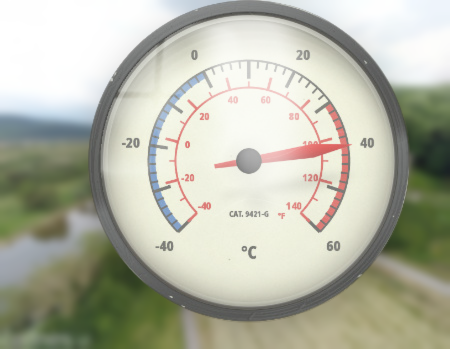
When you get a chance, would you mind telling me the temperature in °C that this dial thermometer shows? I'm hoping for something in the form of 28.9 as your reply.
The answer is 40
